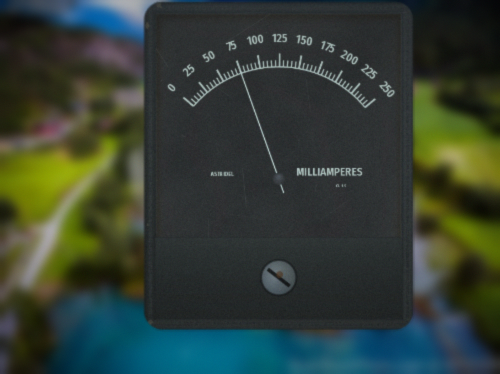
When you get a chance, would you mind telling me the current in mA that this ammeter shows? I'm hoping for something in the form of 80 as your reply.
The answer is 75
